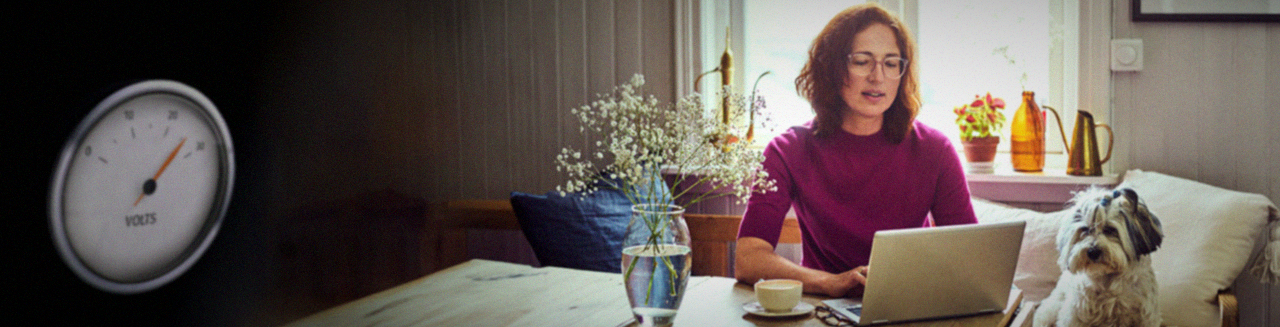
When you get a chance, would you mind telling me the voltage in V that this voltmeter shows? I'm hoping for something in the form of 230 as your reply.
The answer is 25
